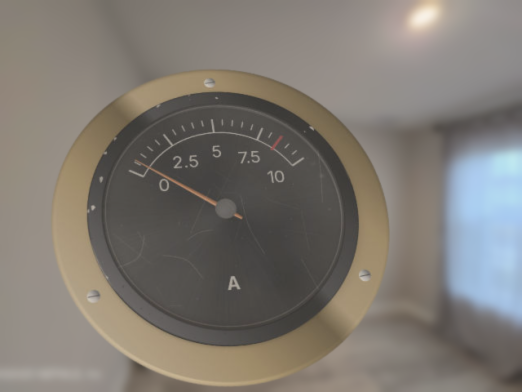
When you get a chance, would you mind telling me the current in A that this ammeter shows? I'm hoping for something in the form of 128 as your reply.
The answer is 0.5
